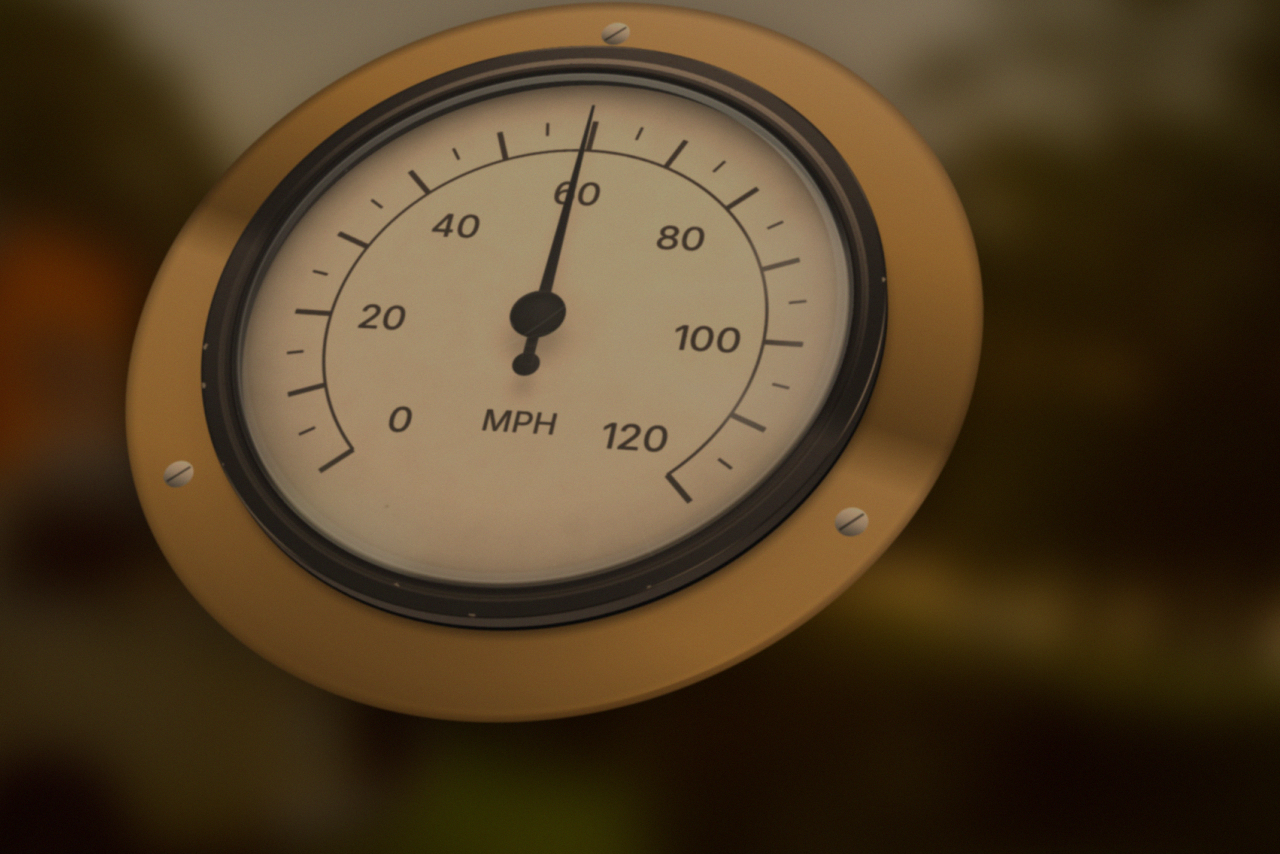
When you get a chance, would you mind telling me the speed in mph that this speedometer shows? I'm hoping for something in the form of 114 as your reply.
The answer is 60
